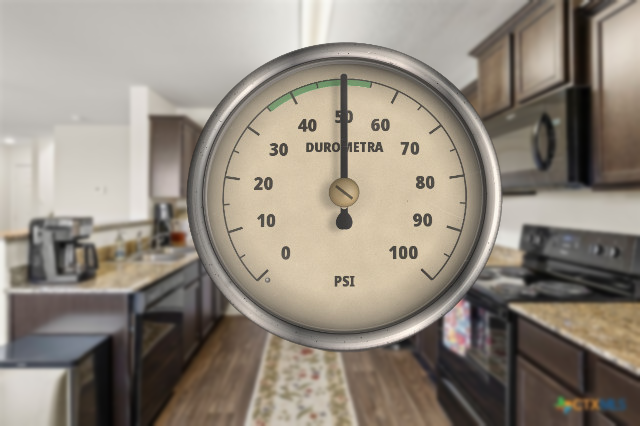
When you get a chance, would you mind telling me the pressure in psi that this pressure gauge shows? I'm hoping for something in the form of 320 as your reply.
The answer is 50
